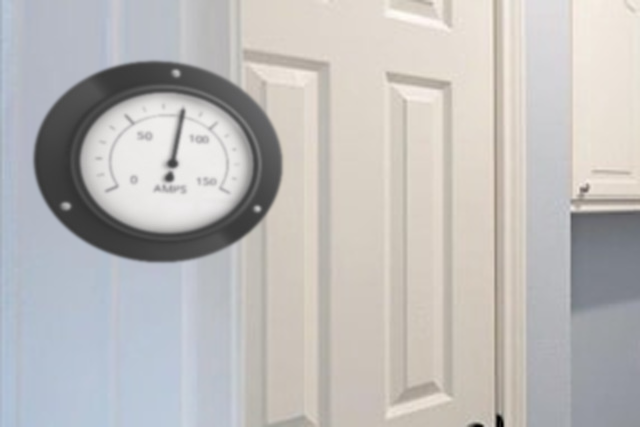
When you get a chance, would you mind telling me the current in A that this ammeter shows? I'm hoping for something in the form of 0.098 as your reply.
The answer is 80
